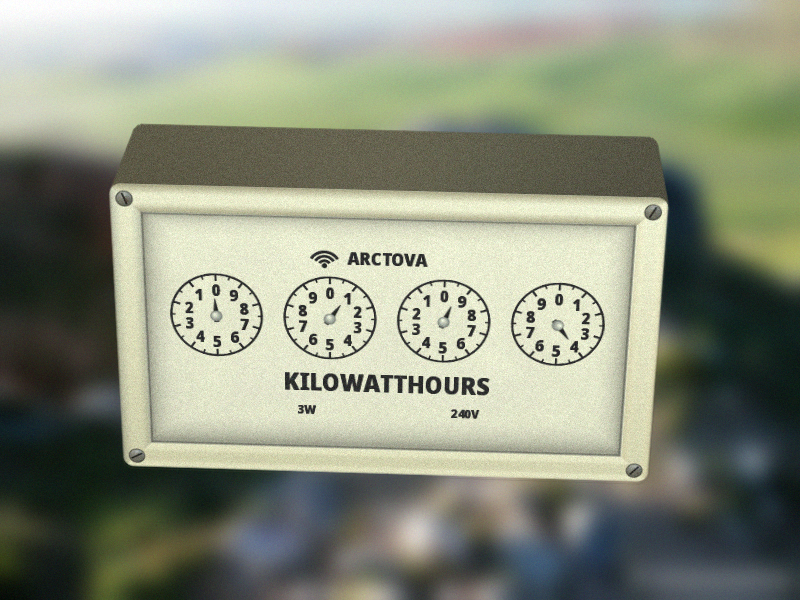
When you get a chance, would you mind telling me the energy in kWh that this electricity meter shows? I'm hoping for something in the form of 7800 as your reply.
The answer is 94
